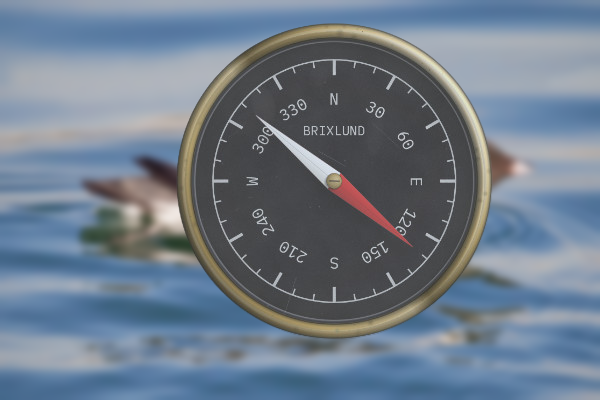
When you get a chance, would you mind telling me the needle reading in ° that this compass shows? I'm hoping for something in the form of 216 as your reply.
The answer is 130
